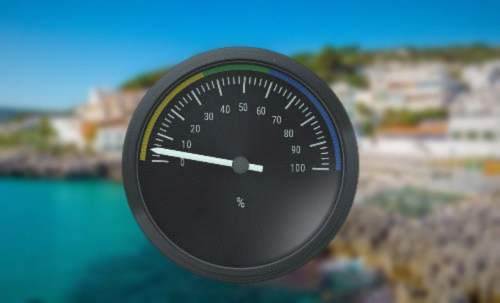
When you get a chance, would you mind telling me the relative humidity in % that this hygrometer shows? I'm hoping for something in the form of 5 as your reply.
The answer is 4
